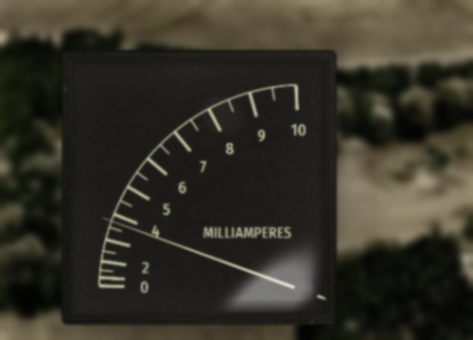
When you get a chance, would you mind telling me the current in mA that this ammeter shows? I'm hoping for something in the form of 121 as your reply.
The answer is 3.75
